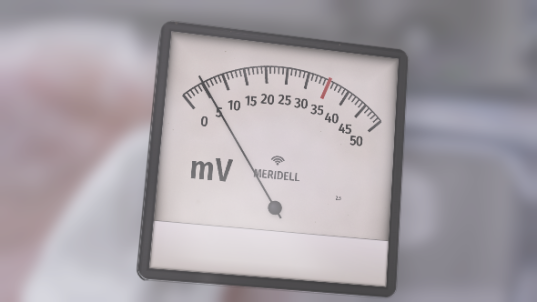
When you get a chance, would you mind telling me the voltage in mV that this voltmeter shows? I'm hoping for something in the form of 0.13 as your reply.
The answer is 5
